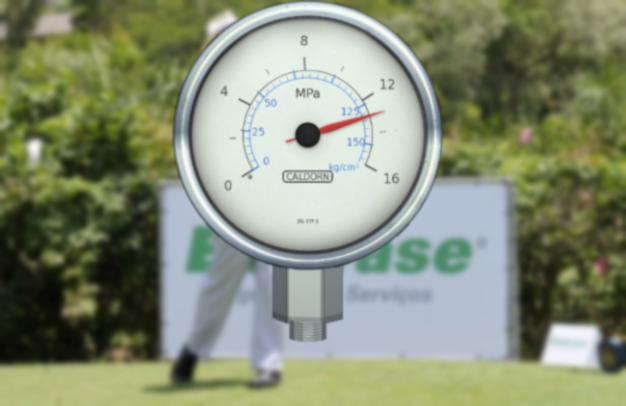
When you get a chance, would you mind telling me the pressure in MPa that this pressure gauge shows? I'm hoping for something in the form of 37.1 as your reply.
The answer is 13
